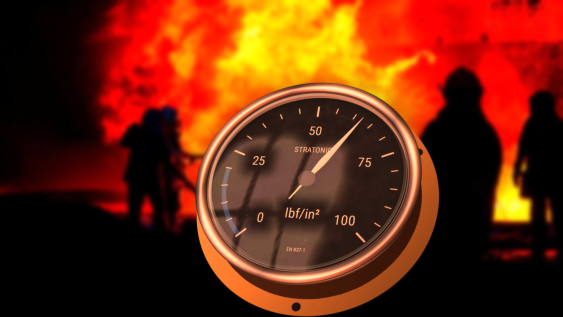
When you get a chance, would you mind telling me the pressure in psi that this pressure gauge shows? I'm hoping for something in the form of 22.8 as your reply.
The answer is 62.5
